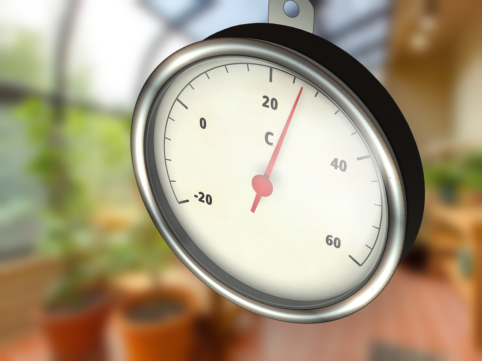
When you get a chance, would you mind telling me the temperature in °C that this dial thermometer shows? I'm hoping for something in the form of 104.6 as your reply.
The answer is 26
